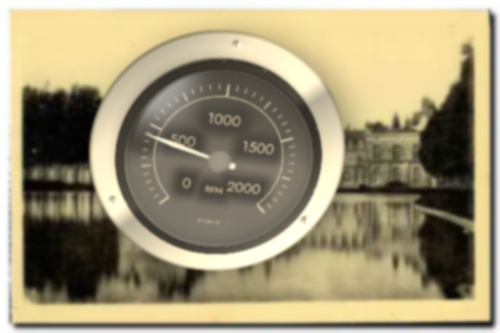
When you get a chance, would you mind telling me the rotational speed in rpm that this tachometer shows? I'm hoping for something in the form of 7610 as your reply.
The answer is 450
